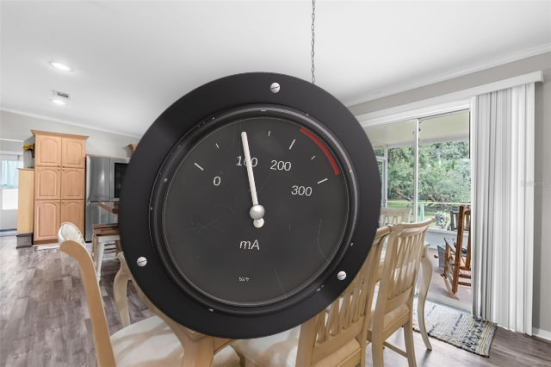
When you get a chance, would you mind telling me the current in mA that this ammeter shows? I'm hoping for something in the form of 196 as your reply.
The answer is 100
